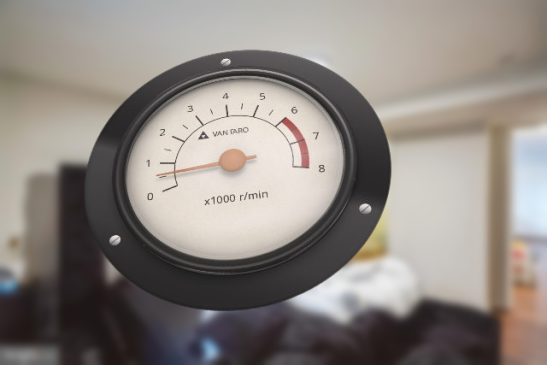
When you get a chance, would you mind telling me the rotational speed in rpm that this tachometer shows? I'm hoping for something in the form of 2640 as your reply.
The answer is 500
